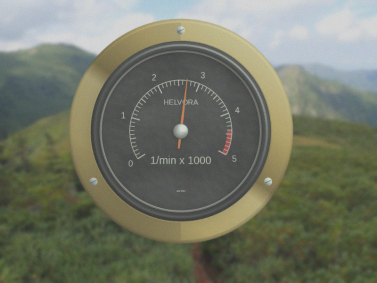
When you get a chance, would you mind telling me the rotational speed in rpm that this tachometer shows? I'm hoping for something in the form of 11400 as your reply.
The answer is 2700
